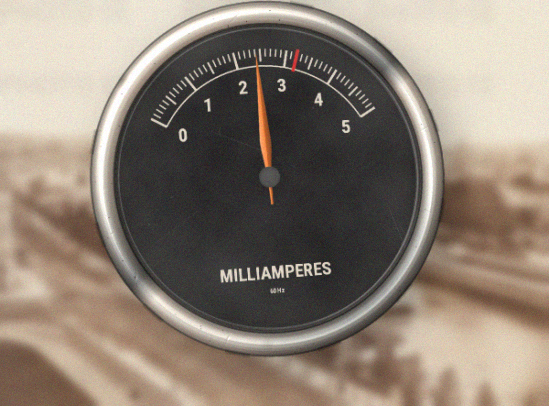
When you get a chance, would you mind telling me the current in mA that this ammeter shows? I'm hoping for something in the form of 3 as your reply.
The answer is 2.4
